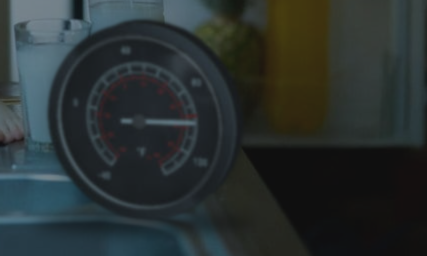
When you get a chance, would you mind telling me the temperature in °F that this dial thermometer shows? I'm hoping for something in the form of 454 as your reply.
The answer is 100
